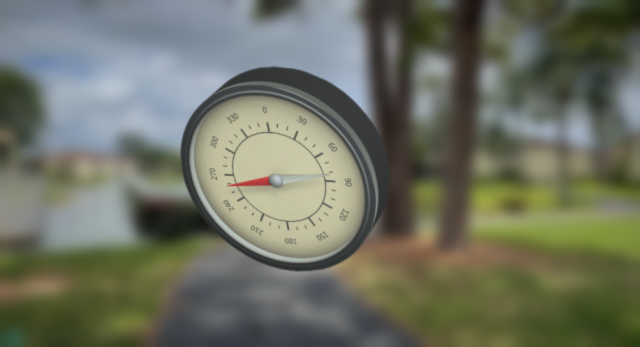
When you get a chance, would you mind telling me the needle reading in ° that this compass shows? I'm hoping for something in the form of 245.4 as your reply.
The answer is 260
